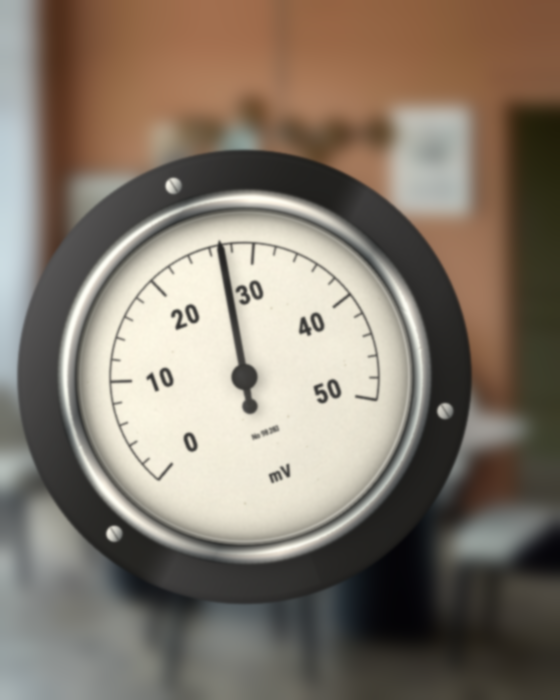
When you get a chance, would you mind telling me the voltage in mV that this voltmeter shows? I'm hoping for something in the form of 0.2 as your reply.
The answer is 27
